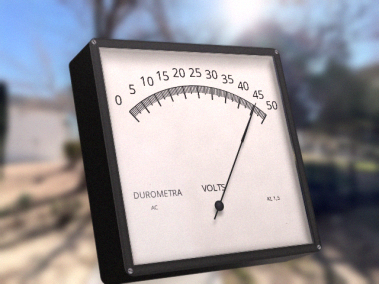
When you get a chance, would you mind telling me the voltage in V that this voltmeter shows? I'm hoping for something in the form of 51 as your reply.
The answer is 45
